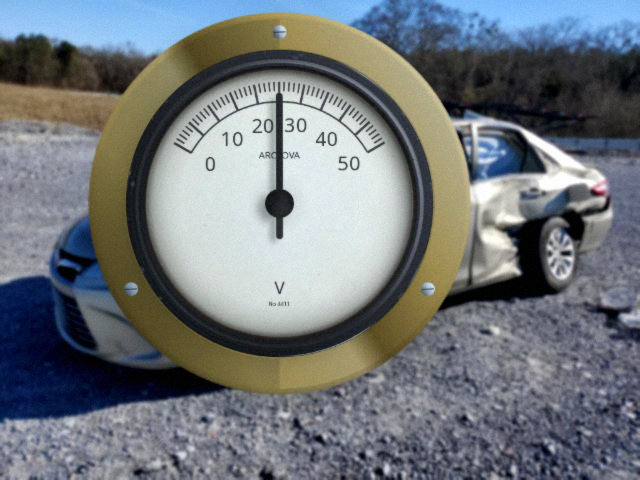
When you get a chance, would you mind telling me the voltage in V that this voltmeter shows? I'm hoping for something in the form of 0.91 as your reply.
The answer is 25
